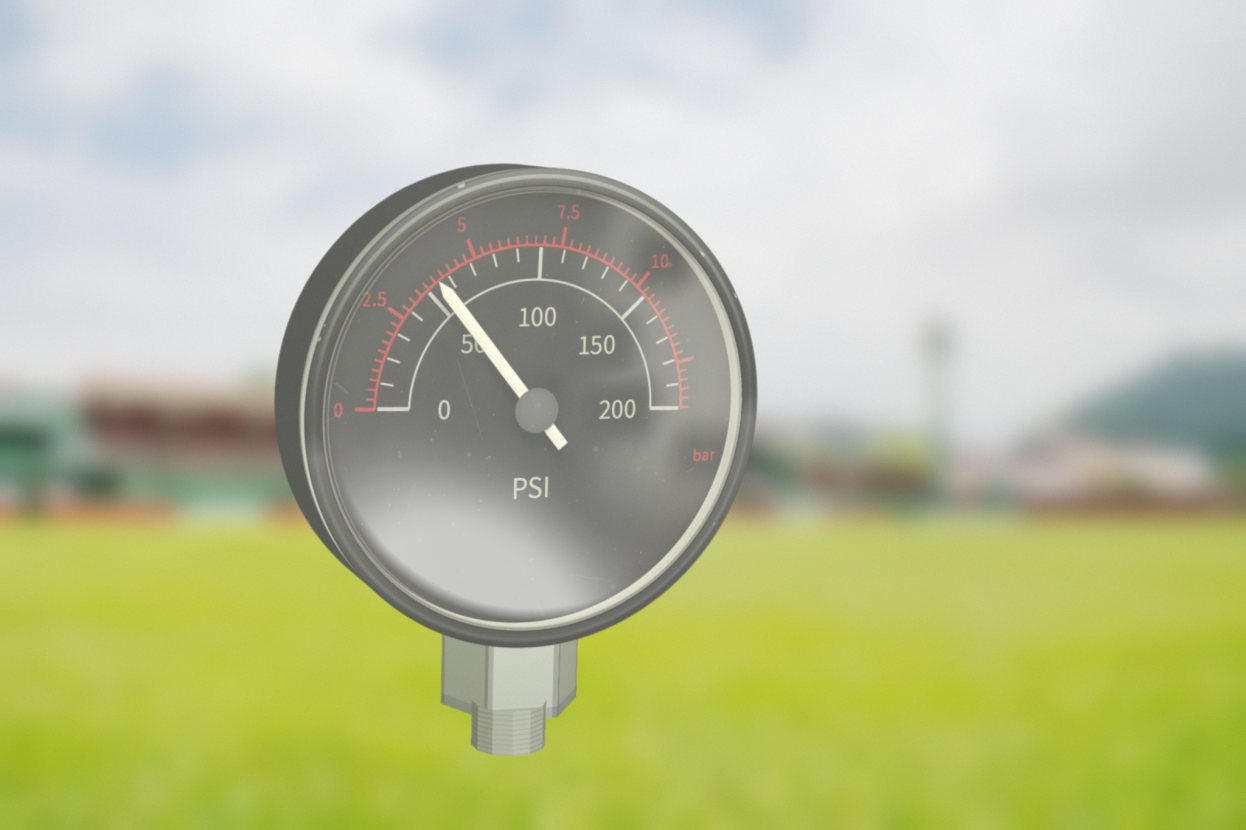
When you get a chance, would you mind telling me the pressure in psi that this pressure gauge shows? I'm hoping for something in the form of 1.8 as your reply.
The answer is 55
